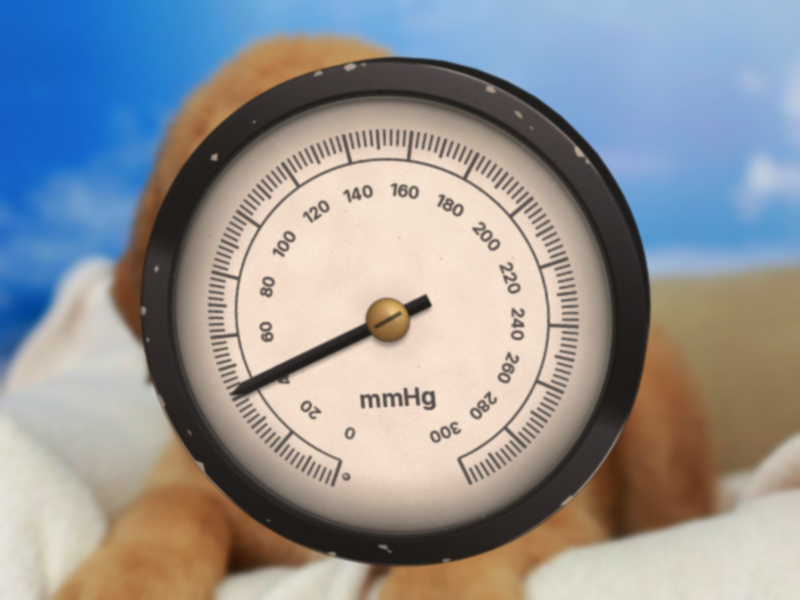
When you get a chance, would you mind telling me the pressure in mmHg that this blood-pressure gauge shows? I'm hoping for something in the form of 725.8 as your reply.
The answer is 42
